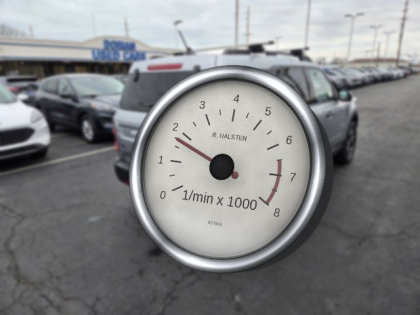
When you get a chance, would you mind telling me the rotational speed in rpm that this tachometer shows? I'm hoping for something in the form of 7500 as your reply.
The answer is 1750
